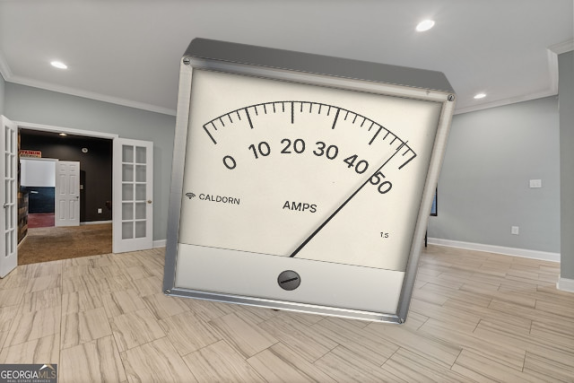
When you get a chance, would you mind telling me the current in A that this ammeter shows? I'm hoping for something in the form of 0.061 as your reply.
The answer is 46
